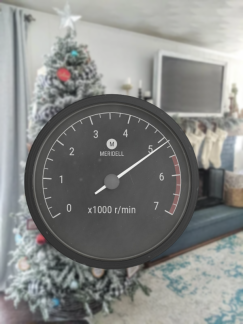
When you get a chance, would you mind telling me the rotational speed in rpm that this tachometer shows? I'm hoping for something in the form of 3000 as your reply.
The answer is 5125
